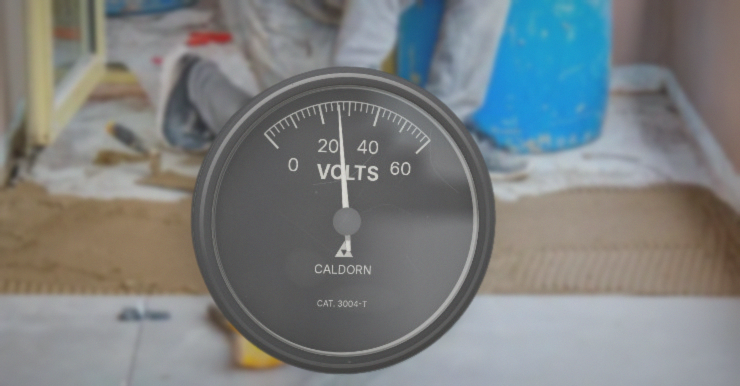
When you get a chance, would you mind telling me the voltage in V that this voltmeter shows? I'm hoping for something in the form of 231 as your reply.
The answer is 26
